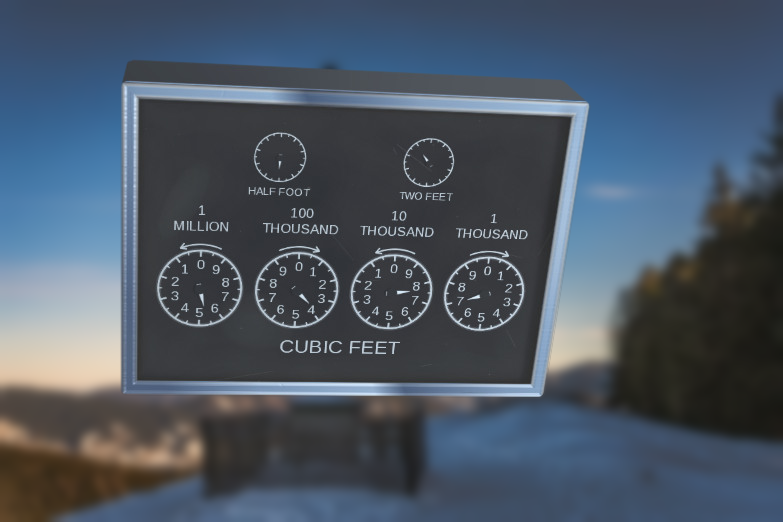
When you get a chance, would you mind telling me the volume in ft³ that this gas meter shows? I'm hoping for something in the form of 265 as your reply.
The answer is 537700
